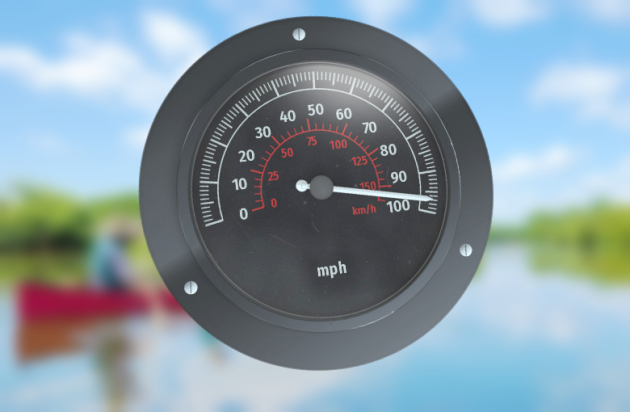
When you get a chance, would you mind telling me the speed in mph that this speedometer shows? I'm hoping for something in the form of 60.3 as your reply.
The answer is 97
